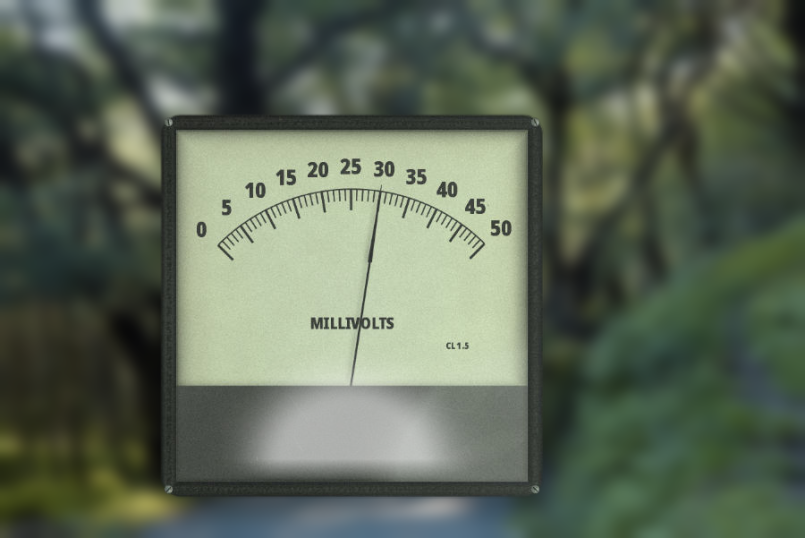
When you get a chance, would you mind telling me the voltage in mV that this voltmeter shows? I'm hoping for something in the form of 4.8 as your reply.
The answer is 30
